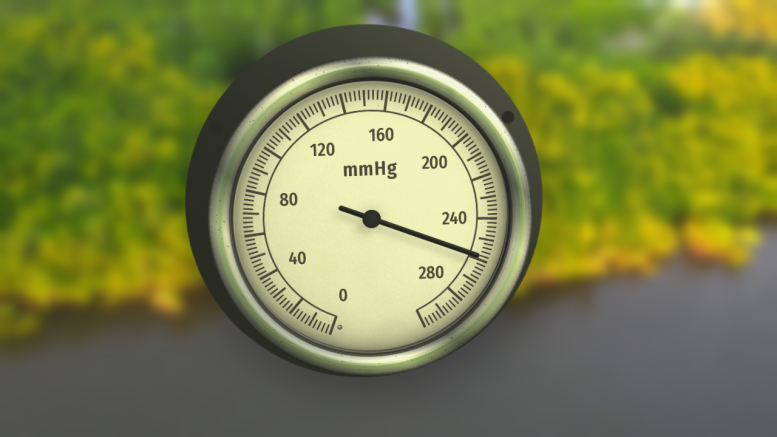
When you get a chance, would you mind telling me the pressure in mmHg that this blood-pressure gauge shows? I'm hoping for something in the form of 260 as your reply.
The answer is 258
